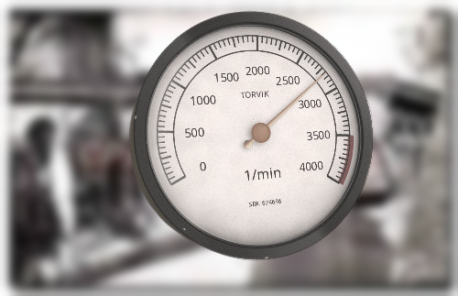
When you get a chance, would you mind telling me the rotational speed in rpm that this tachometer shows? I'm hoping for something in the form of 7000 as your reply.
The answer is 2800
